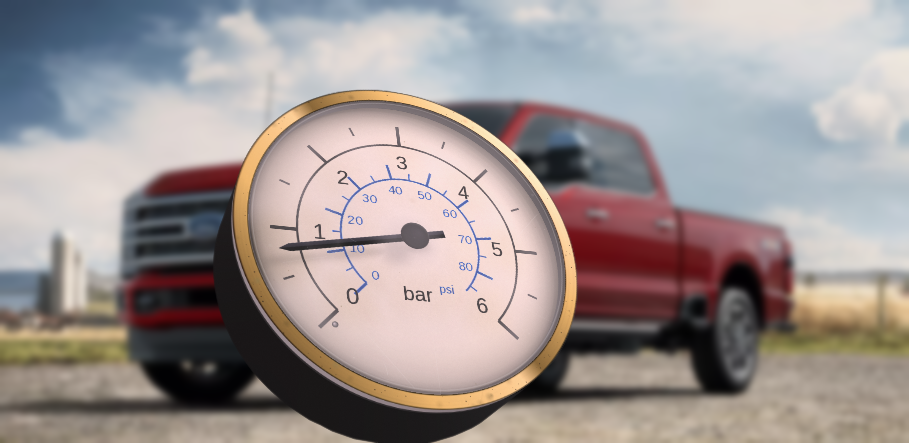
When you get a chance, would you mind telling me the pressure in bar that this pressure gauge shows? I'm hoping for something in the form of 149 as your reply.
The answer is 0.75
